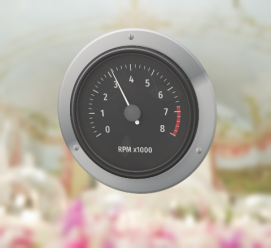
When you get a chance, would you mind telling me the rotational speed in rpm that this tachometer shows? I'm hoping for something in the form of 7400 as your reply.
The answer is 3200
